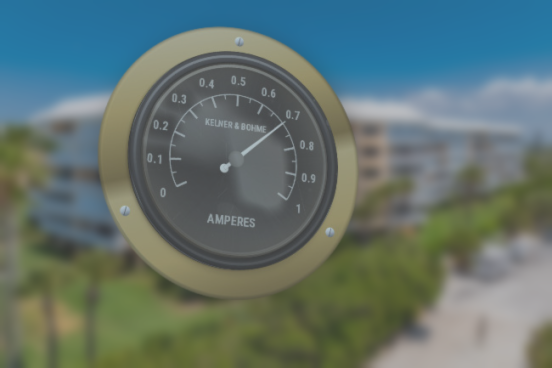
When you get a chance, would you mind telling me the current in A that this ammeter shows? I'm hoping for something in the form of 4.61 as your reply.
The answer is 0.7
